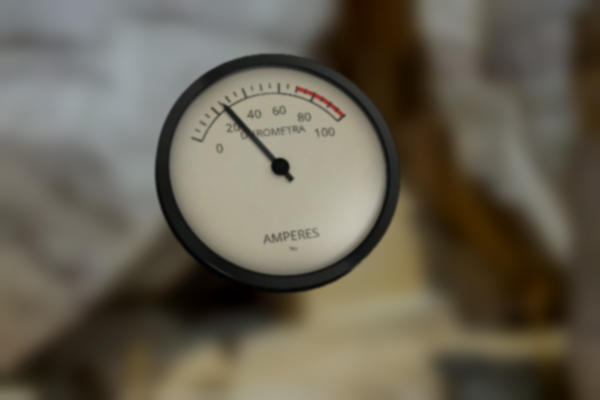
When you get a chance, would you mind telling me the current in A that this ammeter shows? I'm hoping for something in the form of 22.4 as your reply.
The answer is 25
